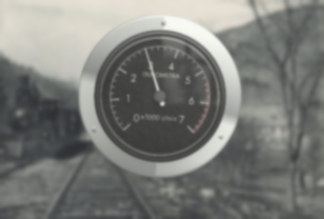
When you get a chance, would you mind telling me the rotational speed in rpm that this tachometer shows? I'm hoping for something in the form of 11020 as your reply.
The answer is 3000
